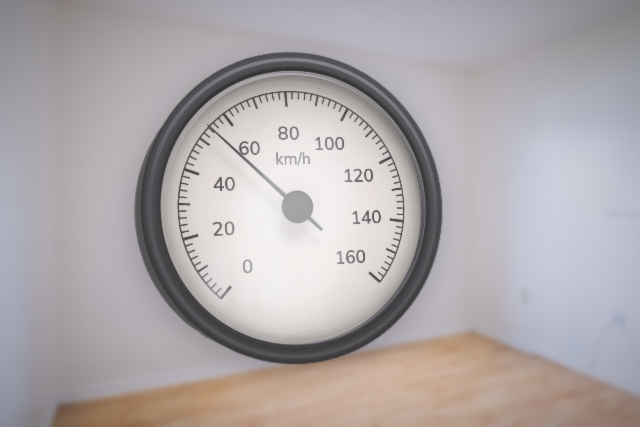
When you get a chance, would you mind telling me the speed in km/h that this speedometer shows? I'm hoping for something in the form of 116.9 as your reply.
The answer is 54
